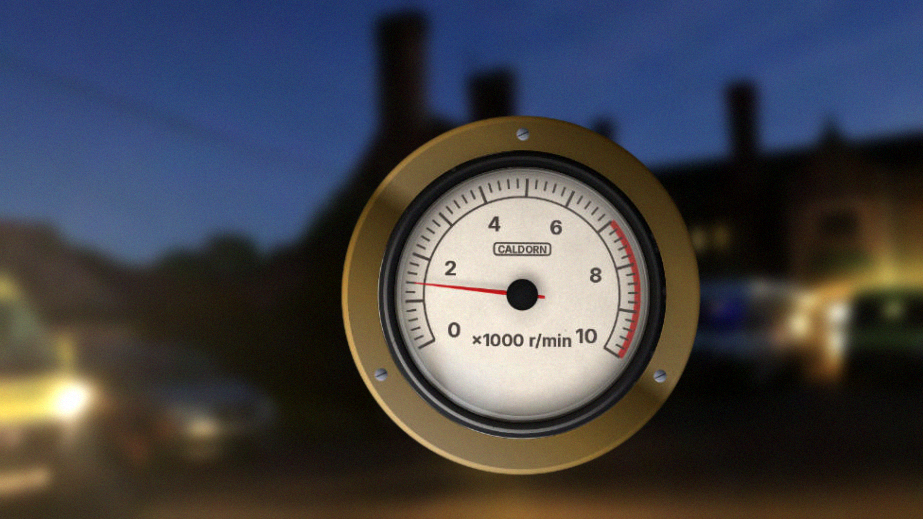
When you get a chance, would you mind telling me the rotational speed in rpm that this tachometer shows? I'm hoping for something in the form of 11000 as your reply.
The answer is 1400
